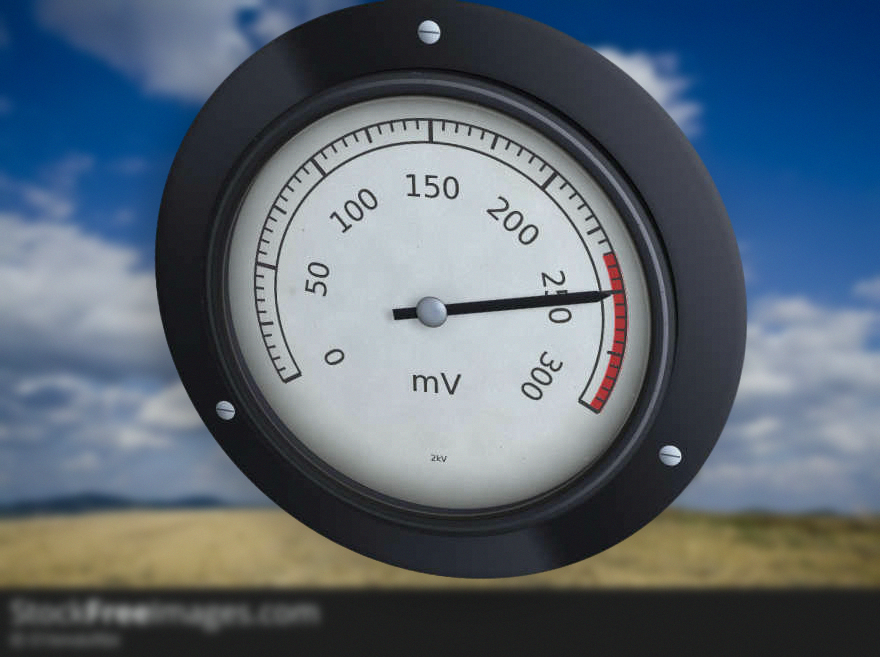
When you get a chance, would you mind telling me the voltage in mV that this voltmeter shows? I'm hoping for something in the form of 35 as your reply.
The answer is 250
